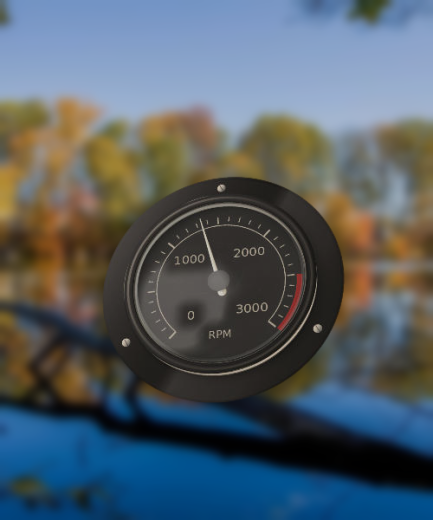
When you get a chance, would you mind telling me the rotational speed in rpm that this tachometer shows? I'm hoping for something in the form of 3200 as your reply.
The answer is 1350
